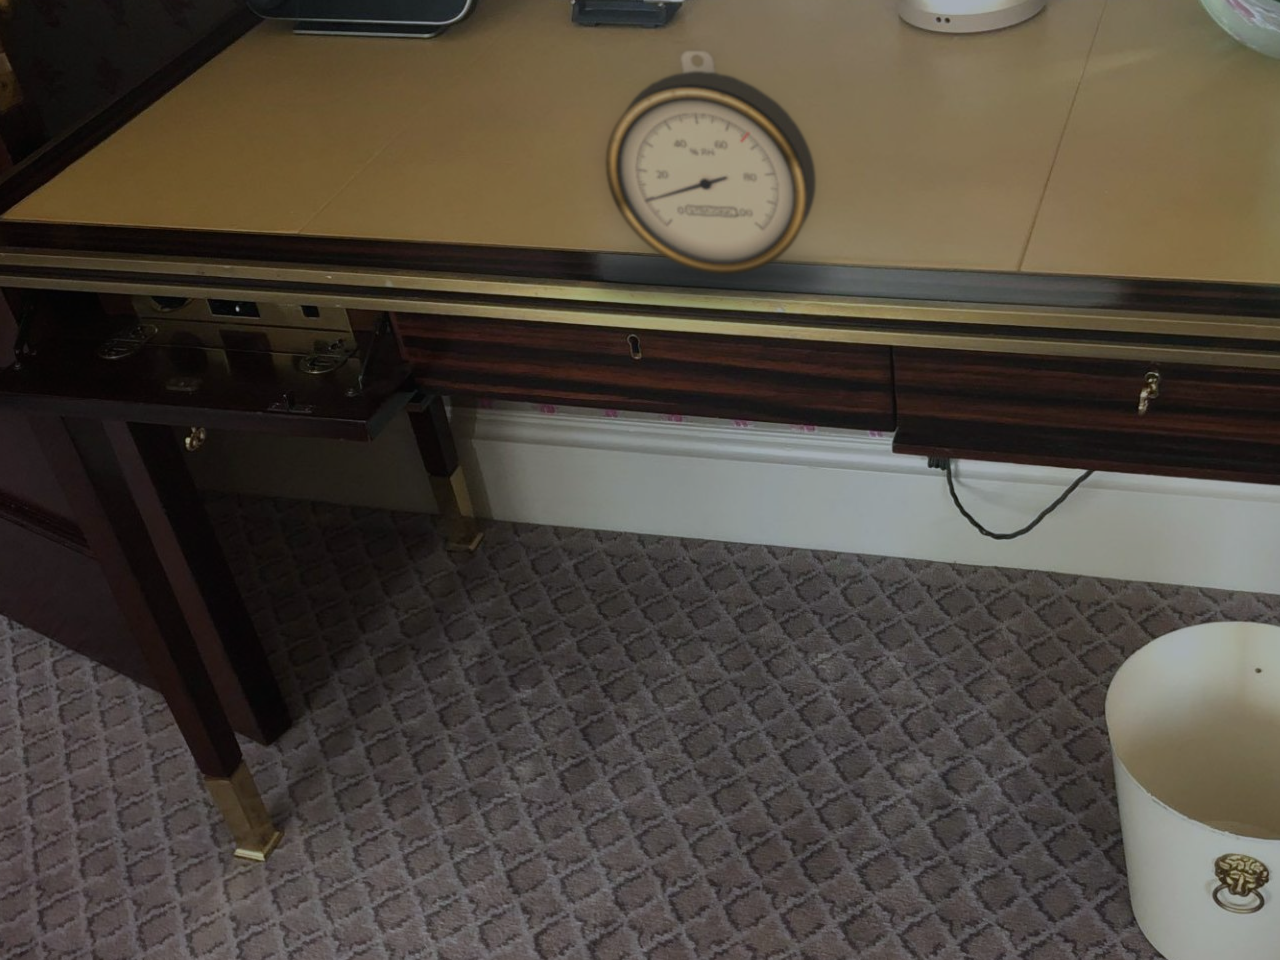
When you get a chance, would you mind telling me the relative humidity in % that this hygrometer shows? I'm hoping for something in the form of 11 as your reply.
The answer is 10
